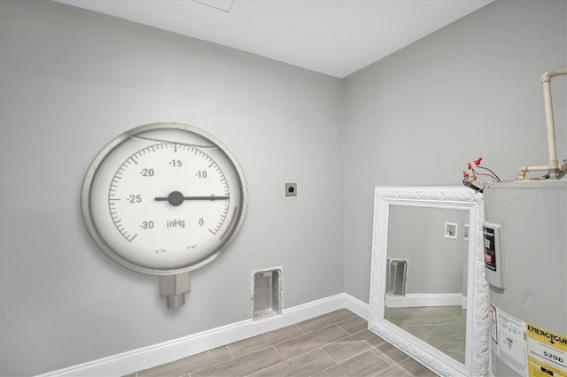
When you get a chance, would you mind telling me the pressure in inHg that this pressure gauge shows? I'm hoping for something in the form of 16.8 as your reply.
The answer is -5
